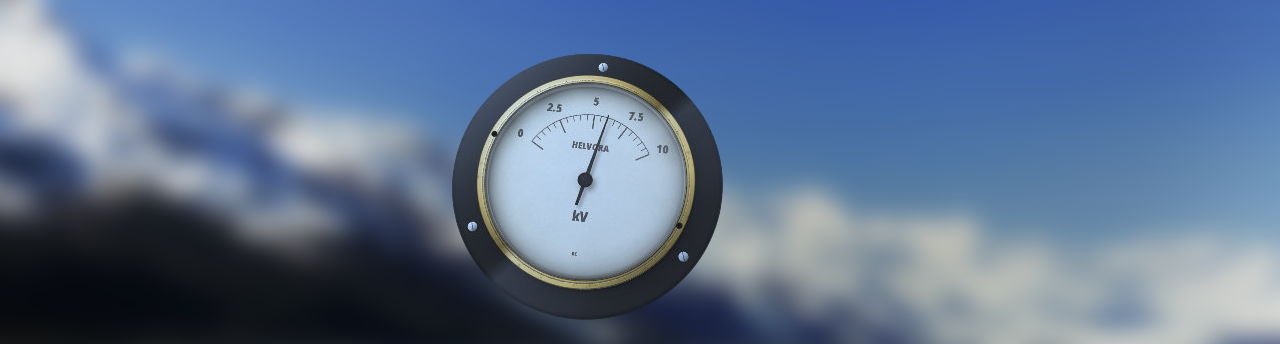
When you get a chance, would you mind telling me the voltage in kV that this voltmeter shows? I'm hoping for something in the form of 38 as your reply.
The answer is 6
